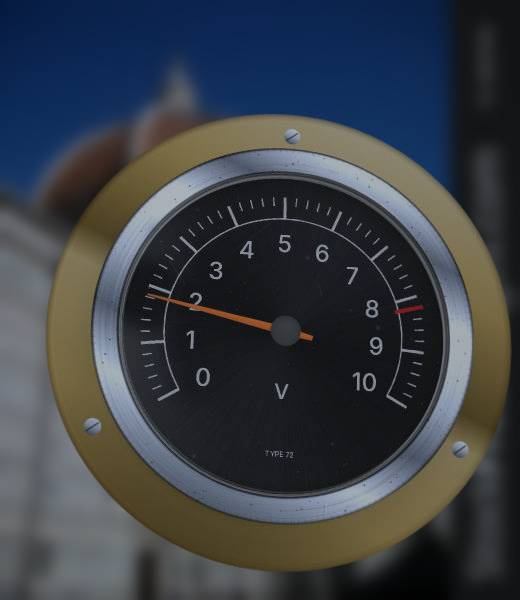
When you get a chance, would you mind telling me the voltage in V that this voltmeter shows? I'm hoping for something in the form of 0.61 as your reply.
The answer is 1.8
